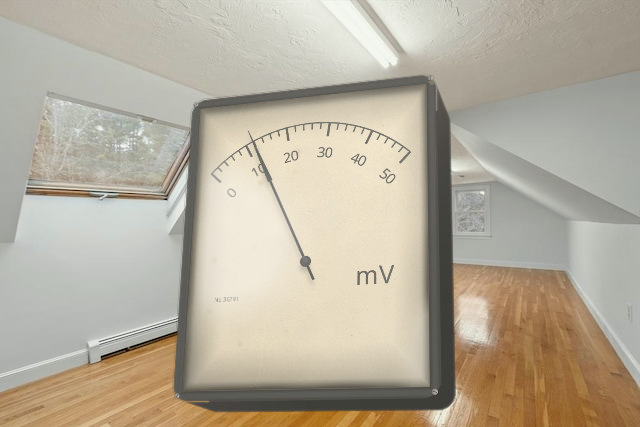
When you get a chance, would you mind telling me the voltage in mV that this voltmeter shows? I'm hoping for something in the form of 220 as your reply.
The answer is 12
